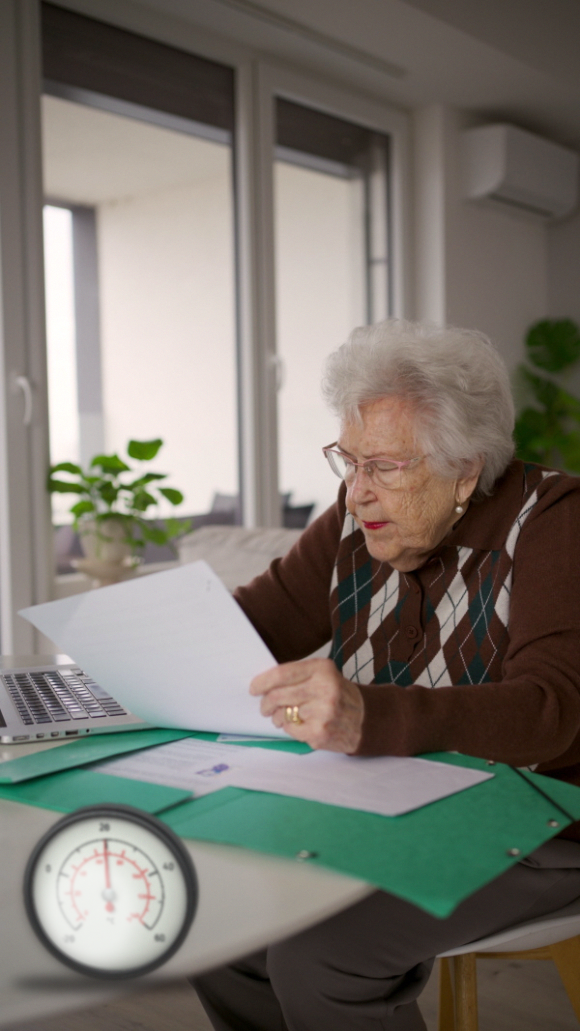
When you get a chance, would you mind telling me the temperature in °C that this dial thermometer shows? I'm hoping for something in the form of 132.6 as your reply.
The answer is 20
